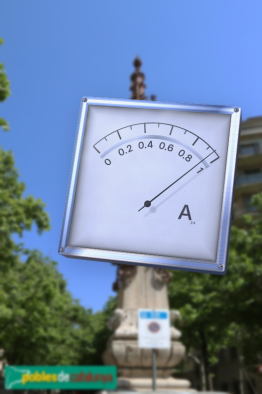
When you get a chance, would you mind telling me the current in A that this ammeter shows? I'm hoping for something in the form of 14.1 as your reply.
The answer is 0.95
